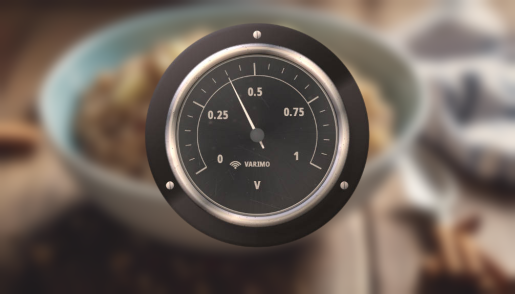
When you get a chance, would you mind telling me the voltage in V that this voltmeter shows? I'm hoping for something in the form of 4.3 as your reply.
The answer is 0.4
